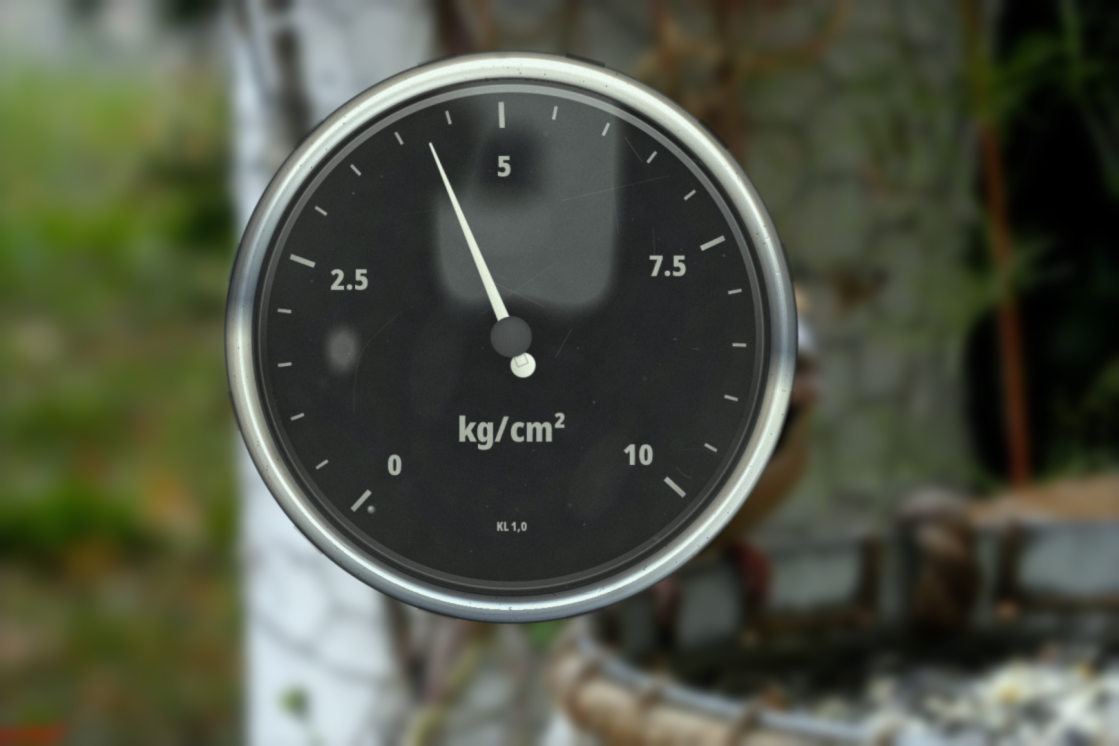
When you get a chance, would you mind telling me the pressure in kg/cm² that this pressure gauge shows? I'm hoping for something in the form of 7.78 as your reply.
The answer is 4.25
